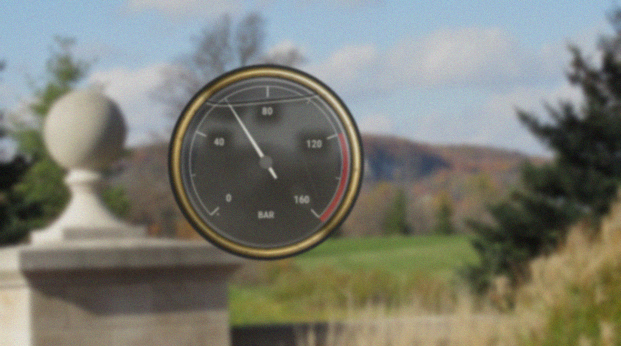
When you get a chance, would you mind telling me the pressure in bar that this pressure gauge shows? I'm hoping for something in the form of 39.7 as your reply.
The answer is 60
